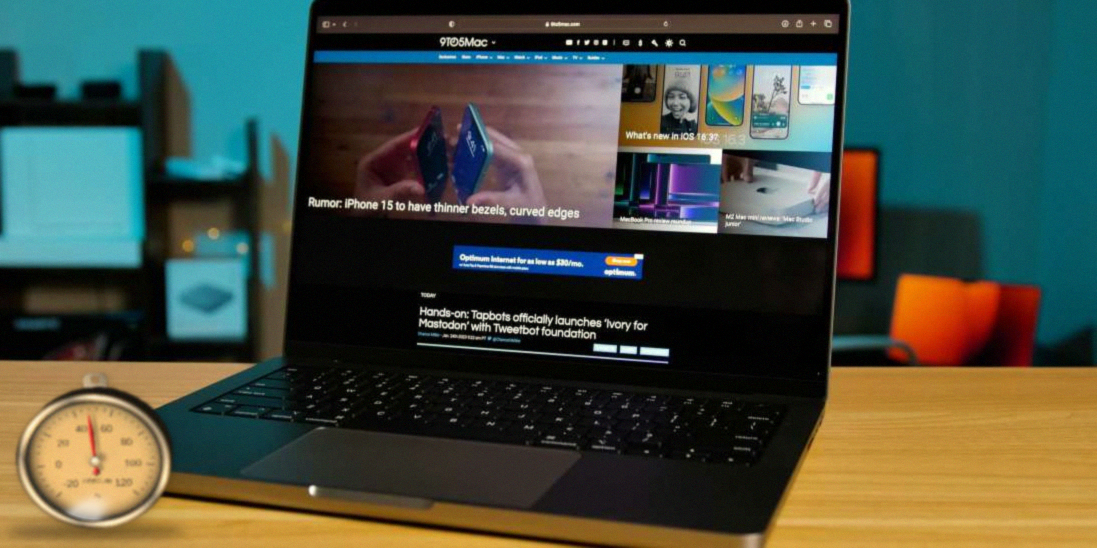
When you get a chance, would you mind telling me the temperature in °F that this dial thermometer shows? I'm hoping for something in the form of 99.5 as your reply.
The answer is 48
